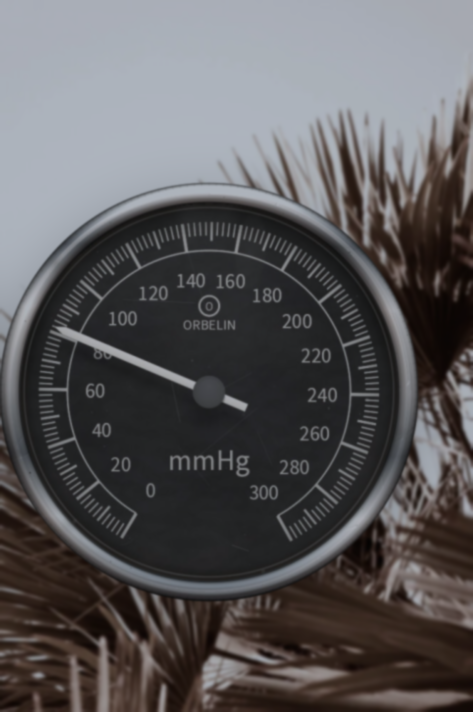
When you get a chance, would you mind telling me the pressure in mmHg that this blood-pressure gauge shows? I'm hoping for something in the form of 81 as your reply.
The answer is 82
